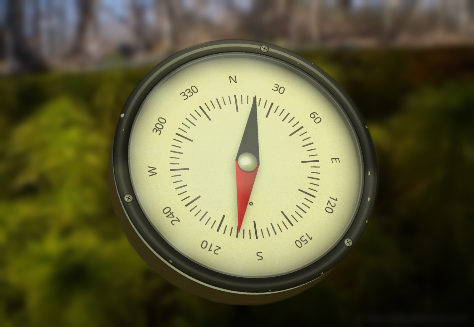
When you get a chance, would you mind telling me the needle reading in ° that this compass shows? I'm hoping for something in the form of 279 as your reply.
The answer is 195
